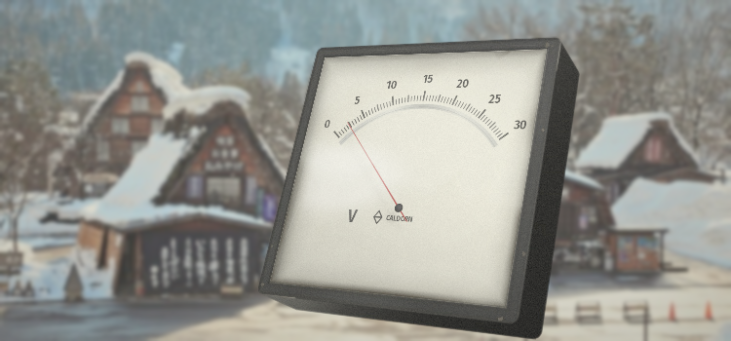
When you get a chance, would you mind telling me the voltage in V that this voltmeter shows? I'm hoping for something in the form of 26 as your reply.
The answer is 2.5
